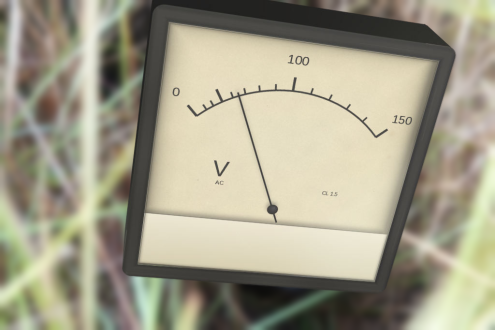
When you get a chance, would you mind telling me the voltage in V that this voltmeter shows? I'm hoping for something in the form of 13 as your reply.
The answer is 65
